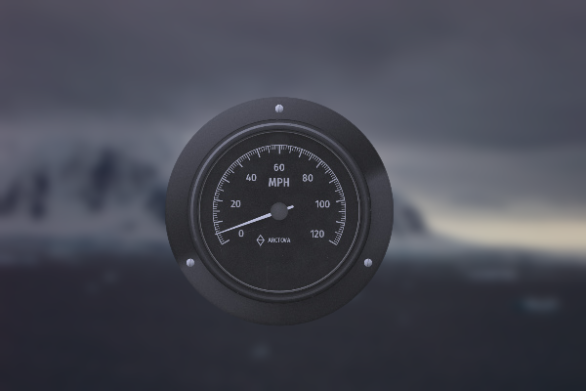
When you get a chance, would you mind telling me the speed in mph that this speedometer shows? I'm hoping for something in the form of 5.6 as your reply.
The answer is 5
